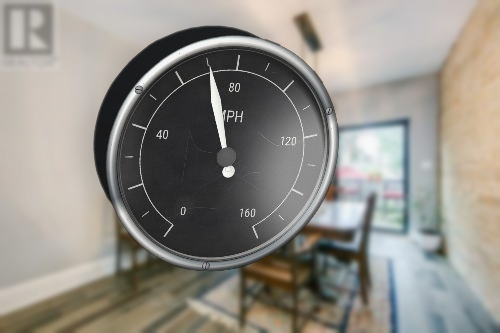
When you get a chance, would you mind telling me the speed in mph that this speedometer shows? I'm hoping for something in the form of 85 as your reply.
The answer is 70
